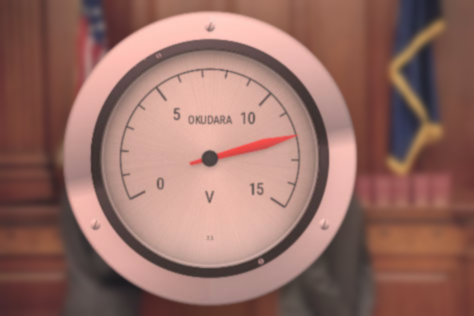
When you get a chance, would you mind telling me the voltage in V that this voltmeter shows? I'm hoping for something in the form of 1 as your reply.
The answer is 12
